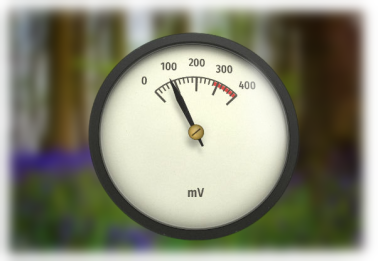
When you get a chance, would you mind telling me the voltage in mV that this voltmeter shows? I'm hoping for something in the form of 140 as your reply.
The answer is 80
